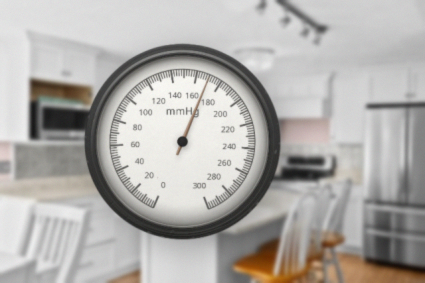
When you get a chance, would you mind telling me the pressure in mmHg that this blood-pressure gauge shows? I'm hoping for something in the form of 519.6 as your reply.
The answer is 170
